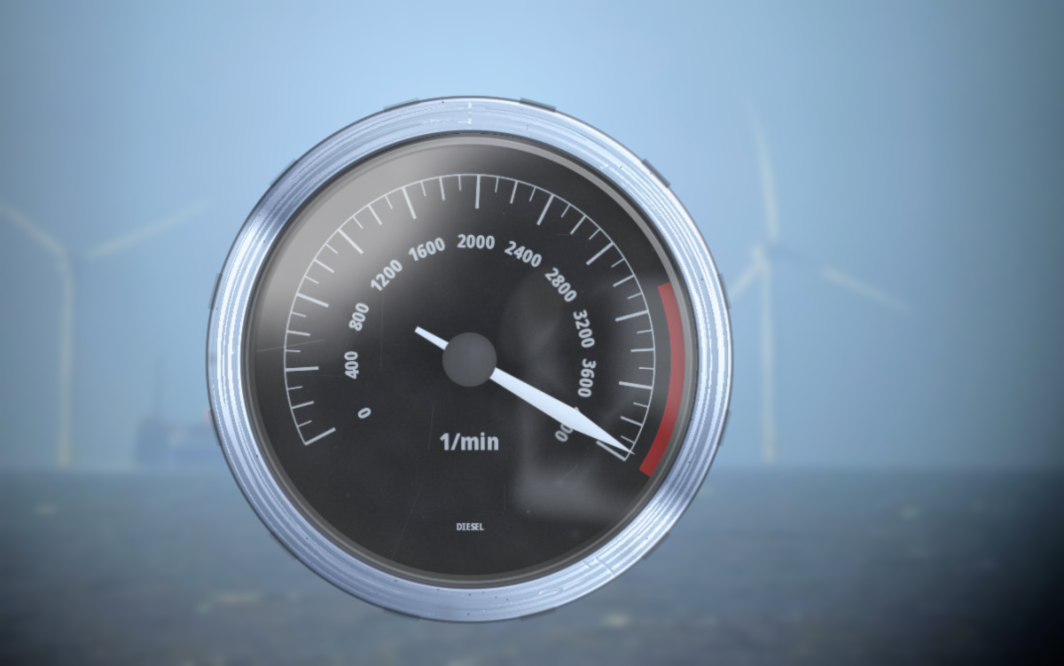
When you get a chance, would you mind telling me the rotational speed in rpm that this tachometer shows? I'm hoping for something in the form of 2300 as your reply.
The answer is 3950
